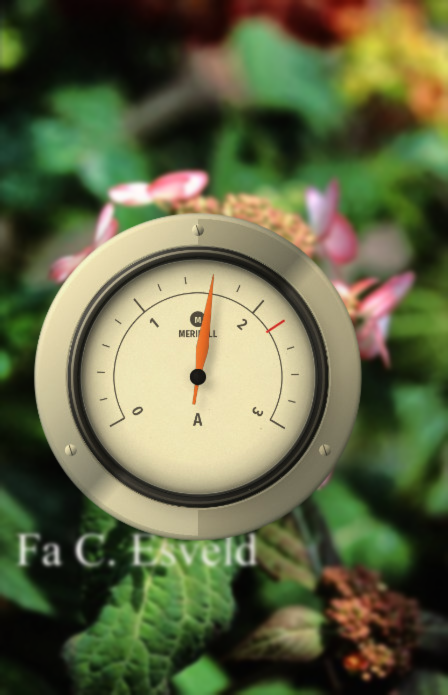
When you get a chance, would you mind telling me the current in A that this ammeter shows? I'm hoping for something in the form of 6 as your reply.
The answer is 1.6
